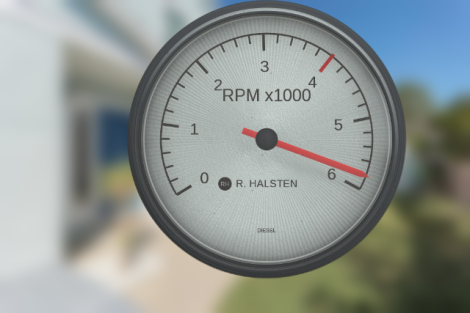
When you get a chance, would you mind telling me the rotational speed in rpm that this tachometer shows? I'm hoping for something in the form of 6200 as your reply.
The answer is 5800
